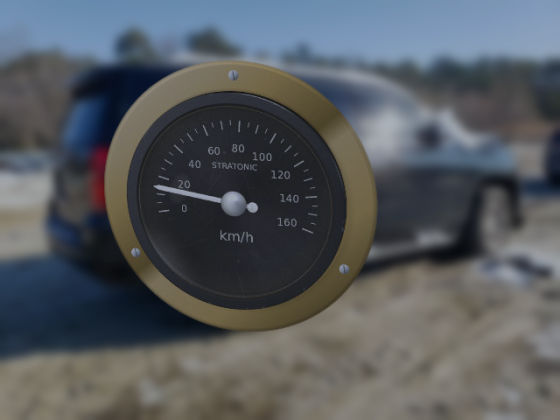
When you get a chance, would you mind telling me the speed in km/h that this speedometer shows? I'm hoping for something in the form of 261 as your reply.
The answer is 15
